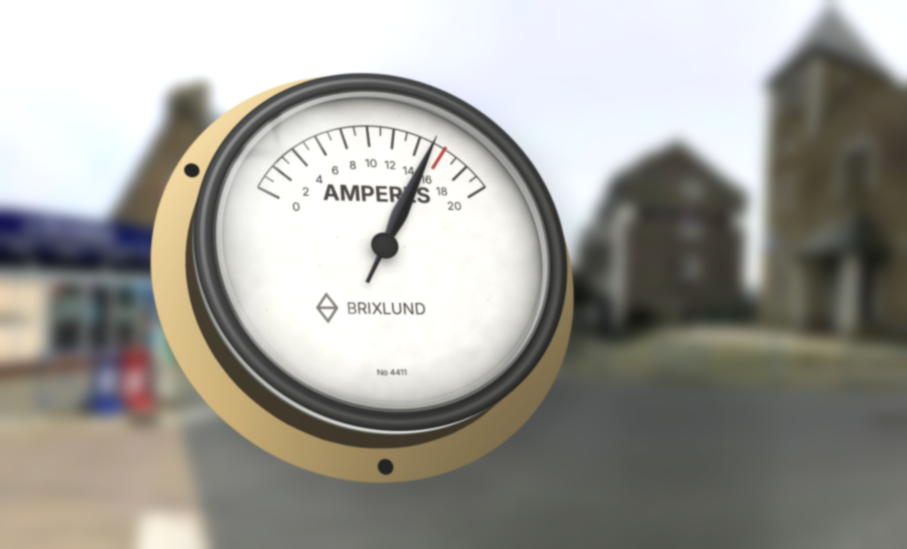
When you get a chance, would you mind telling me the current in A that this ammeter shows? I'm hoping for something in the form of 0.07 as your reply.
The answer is 15
